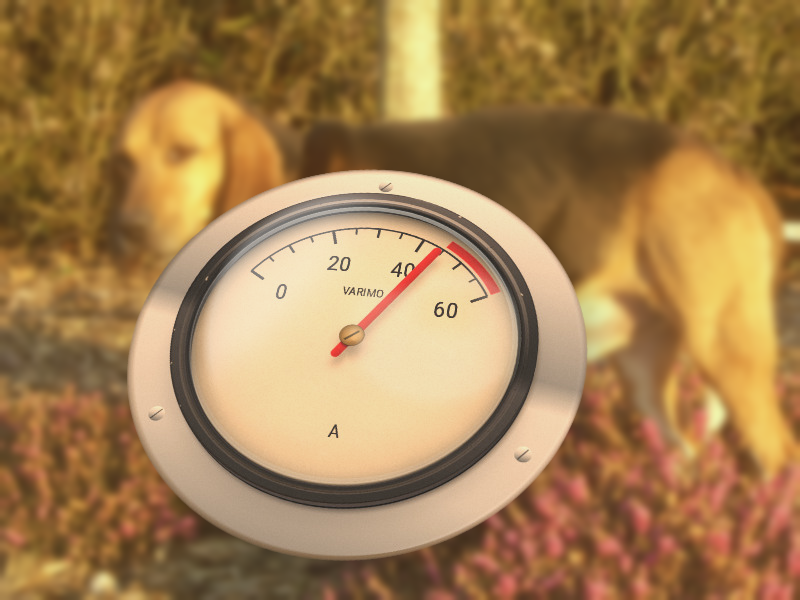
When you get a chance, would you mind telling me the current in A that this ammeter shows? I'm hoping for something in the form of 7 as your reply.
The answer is 45
